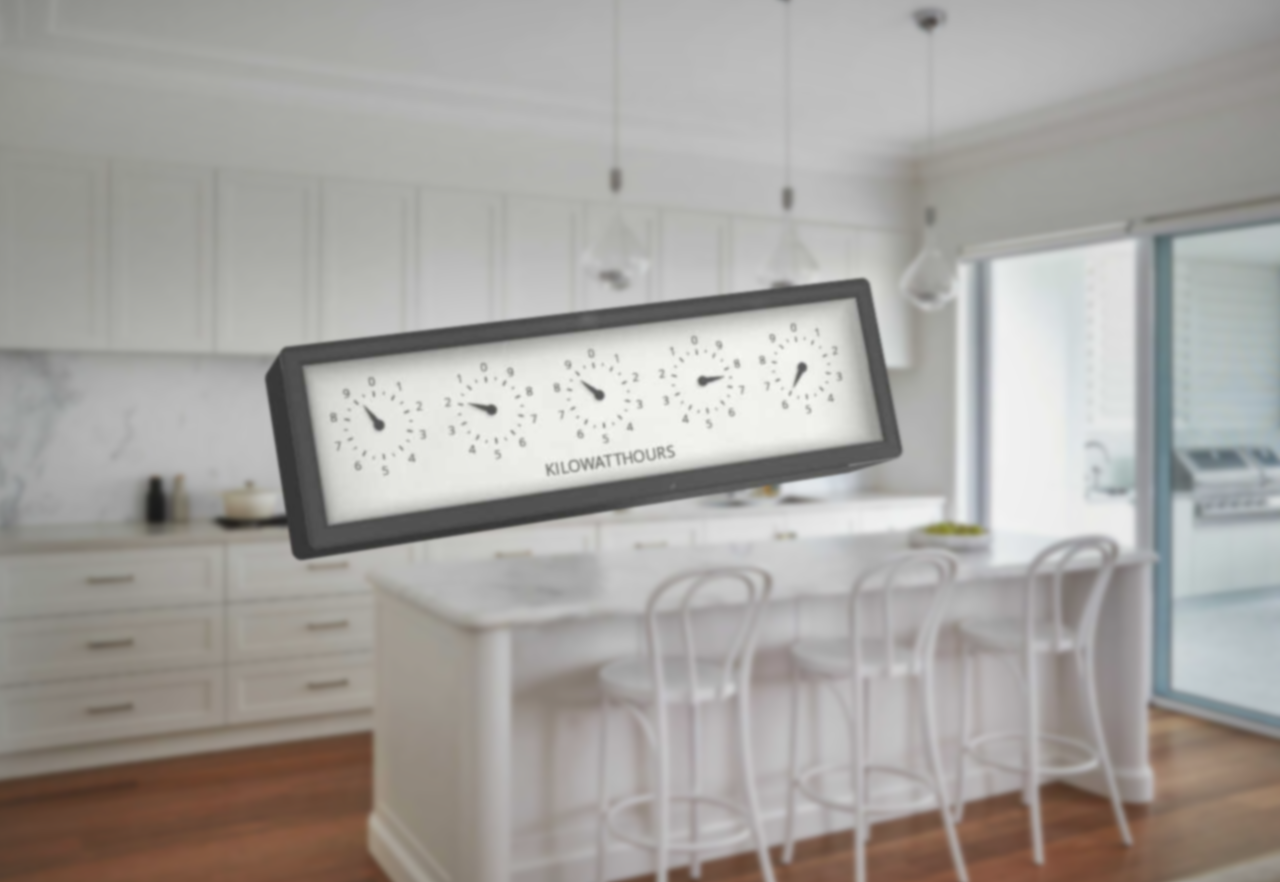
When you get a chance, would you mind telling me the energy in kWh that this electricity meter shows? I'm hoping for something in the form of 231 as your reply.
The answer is 91876
